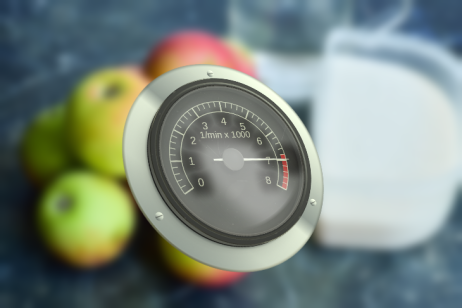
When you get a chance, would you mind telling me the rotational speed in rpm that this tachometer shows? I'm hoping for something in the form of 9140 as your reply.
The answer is 7000
